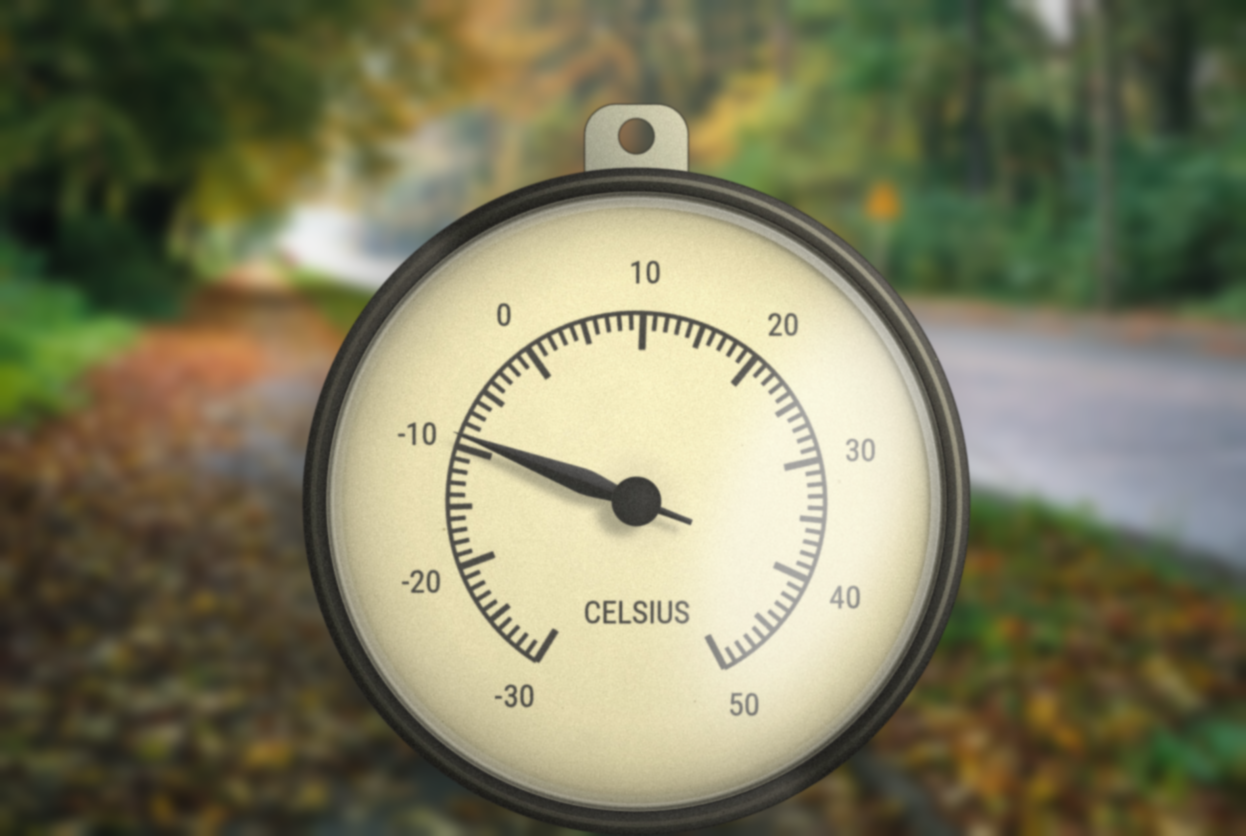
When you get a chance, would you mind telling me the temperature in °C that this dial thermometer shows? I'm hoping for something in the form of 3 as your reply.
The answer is -9
